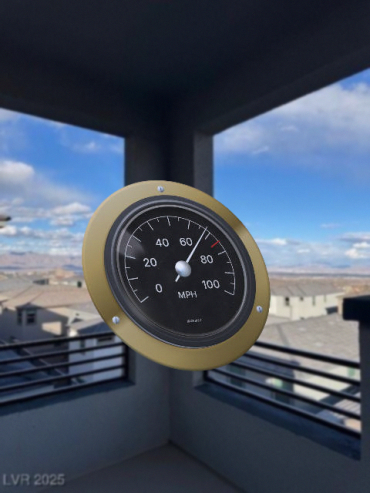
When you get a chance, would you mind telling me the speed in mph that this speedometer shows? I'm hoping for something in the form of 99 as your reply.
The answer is 67.5
